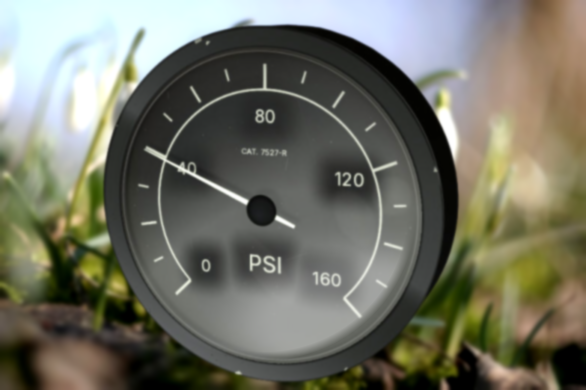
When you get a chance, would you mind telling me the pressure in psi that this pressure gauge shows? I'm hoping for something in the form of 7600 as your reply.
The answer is 40
